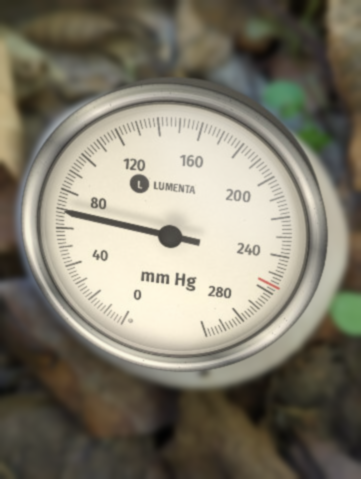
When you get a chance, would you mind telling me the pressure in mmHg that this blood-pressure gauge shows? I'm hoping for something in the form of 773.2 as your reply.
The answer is 70
